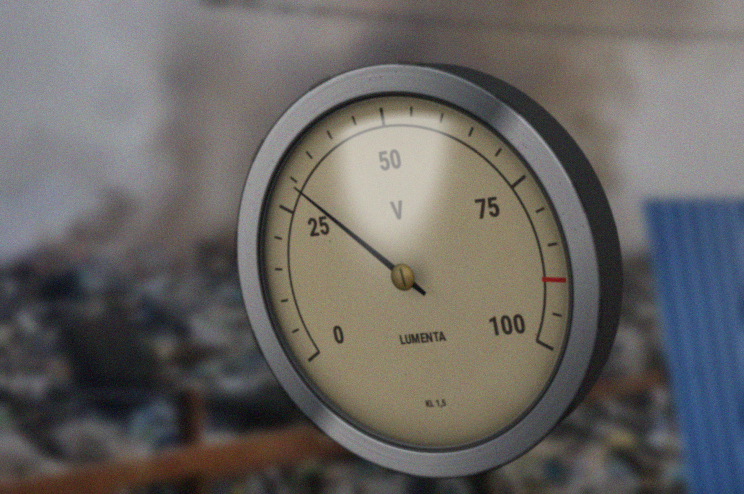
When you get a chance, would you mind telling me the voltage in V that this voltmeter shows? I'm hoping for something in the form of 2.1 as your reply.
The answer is 30
